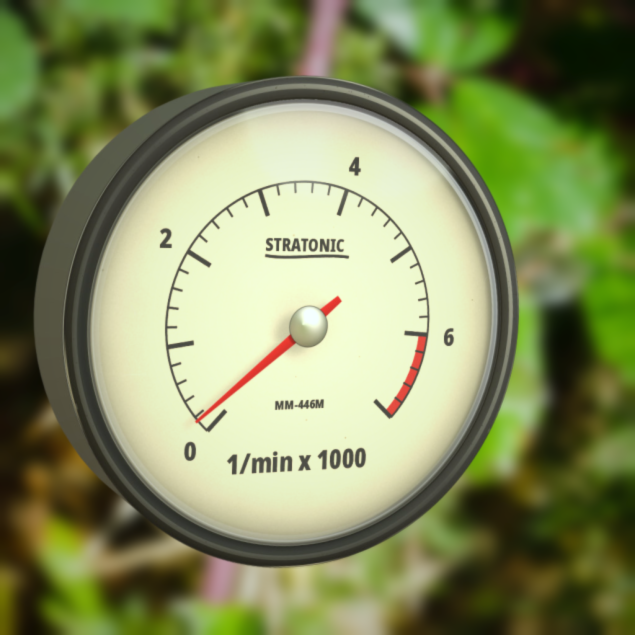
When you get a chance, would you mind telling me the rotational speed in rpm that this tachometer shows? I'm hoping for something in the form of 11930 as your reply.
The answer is 200
